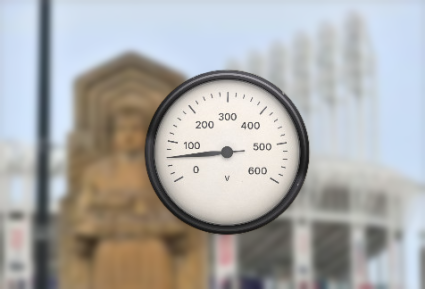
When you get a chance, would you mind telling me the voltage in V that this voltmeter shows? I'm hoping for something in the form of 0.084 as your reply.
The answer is 60
